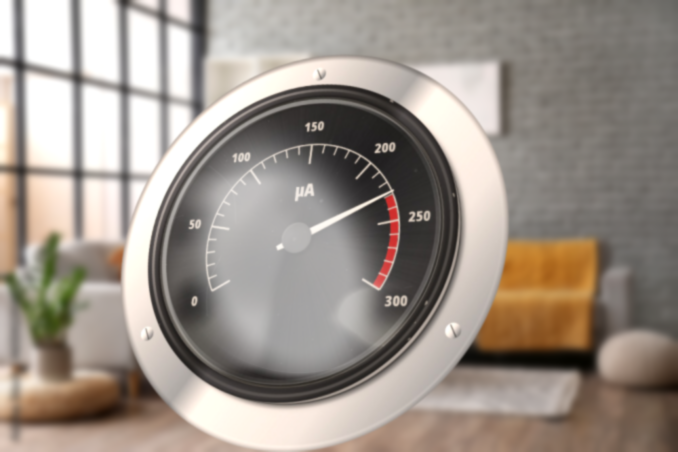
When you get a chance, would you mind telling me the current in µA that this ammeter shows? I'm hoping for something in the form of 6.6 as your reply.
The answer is 230
